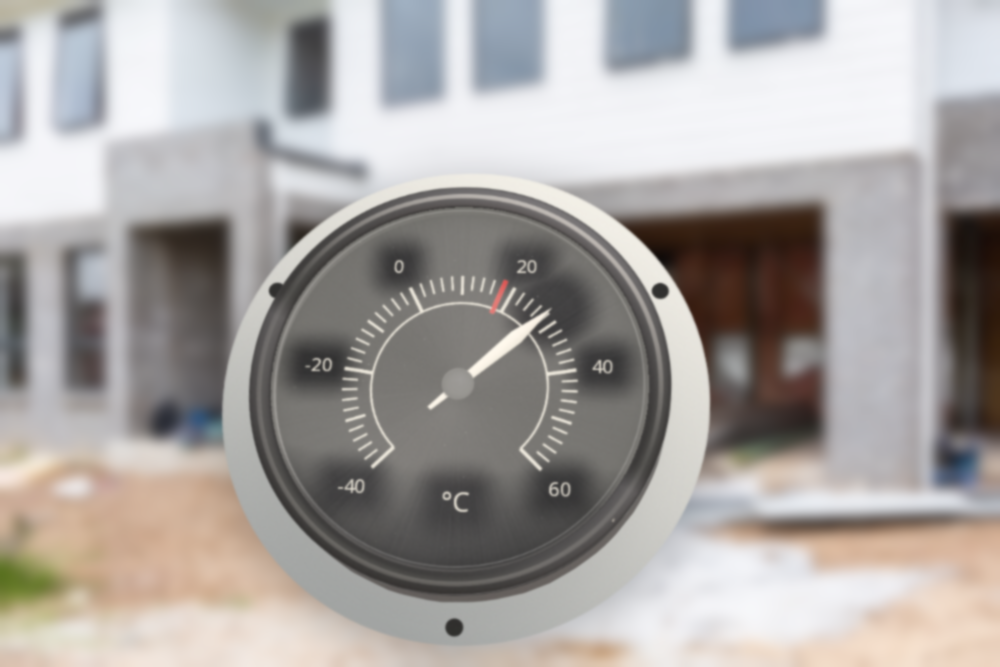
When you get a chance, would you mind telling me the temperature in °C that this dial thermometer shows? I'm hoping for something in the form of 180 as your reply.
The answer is 28
